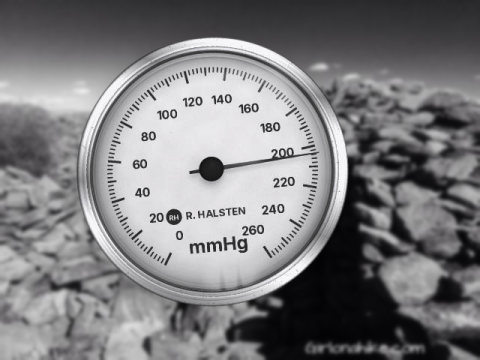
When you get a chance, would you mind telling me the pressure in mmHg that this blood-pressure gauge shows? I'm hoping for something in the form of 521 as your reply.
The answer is 204
